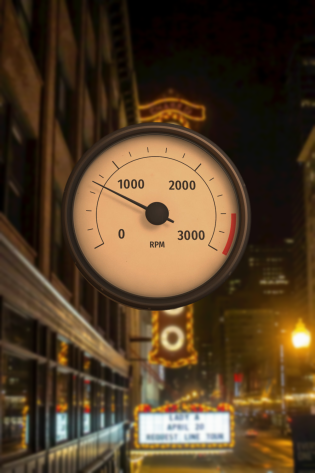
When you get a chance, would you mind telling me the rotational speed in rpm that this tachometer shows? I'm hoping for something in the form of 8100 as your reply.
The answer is 700
